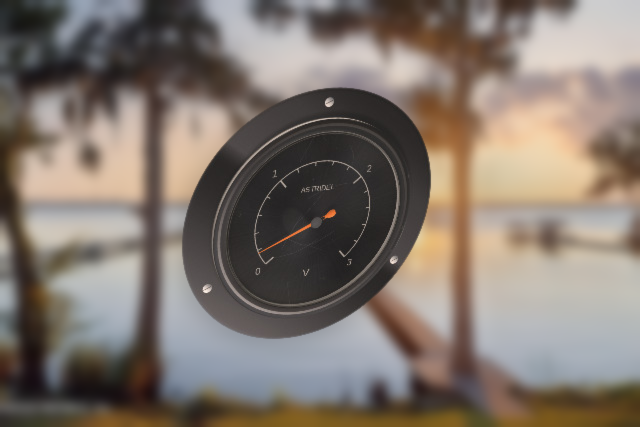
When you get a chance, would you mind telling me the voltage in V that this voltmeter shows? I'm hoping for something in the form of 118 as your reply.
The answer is 0.2
